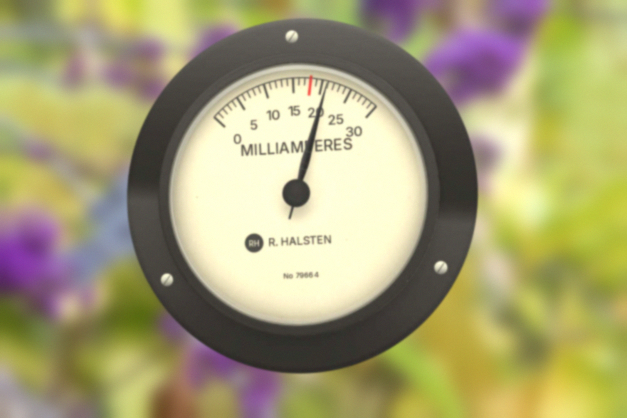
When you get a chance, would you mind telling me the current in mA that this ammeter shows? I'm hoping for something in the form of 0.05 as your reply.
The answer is 21
